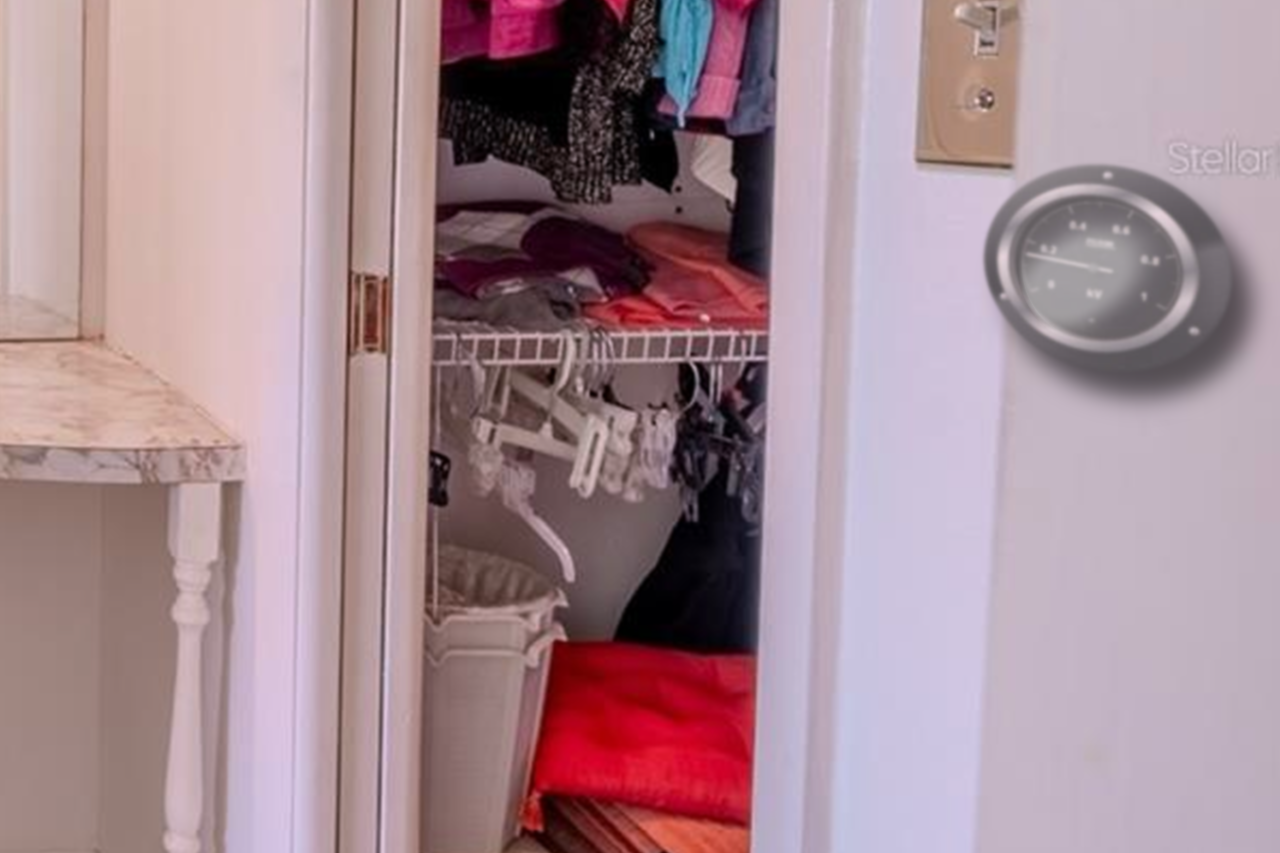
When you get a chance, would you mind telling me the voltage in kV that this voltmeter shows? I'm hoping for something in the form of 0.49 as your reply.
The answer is 0.15
